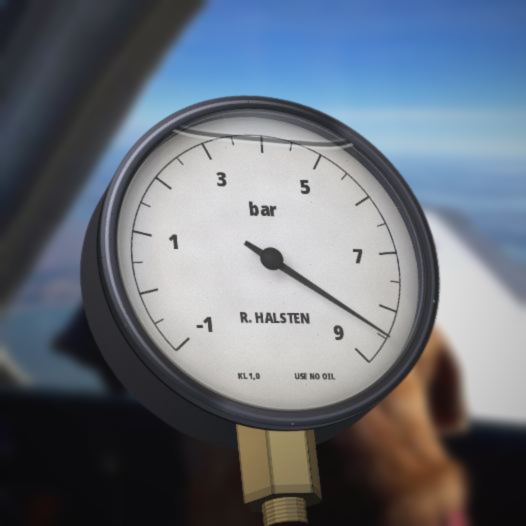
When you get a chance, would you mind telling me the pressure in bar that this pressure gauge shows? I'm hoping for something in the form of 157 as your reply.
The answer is 8.5
